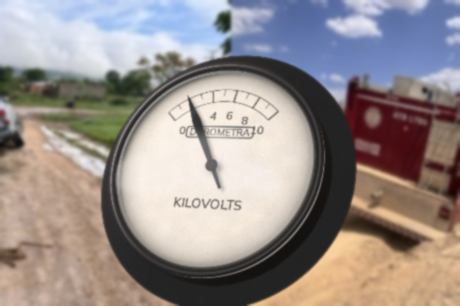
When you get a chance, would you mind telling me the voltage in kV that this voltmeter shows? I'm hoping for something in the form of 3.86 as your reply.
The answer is 2
